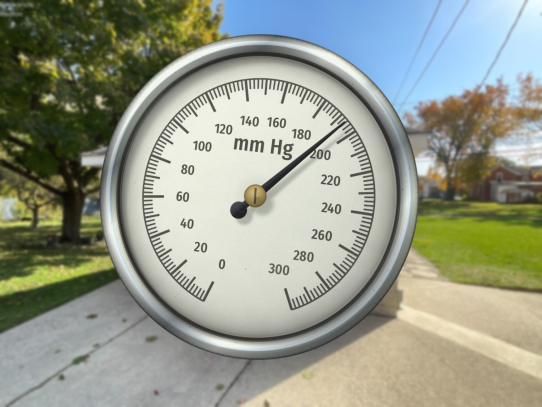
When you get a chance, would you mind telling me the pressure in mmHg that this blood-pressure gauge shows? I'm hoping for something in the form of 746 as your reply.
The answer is 194
